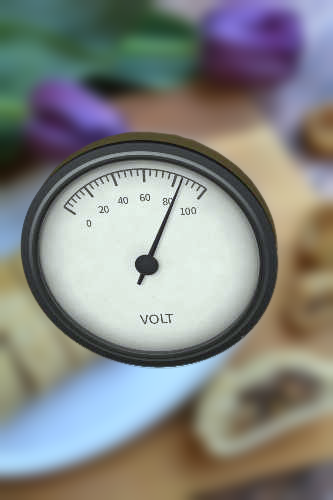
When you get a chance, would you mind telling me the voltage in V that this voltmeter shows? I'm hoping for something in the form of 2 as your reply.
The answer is 84
